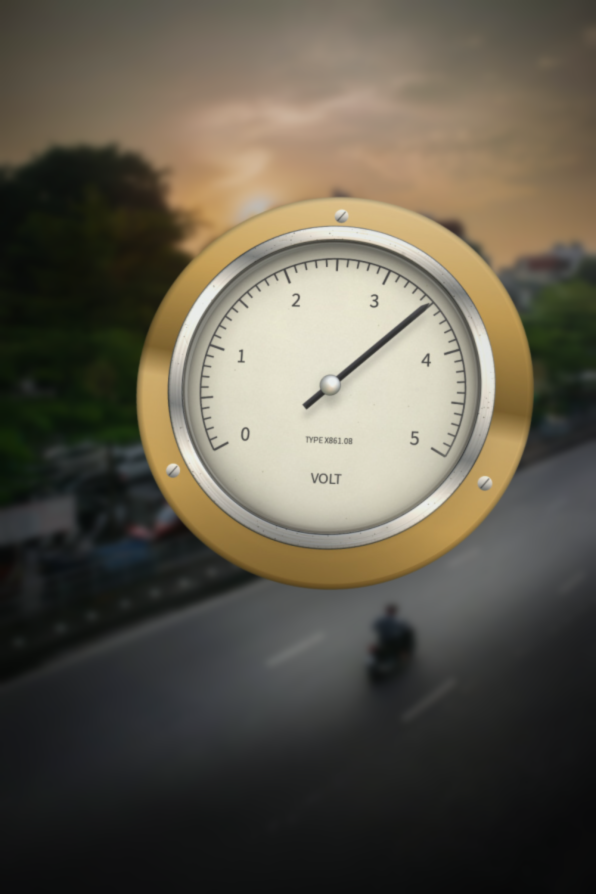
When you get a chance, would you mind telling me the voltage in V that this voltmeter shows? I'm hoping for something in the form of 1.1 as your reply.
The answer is 3.5
